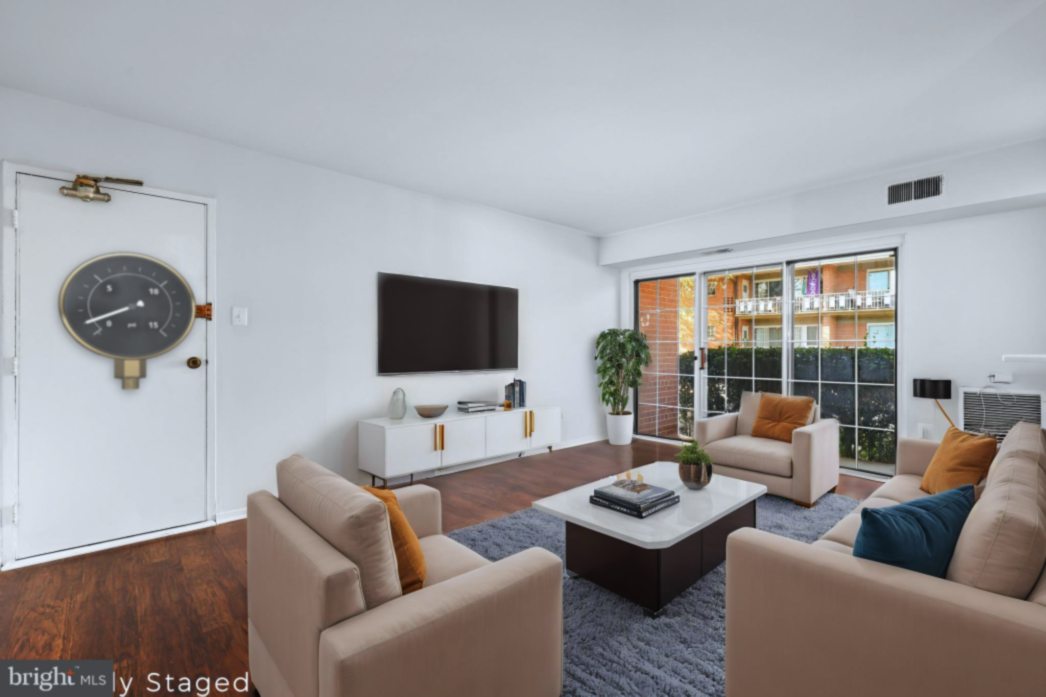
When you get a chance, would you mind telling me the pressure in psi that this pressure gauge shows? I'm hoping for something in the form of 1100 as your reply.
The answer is 1
